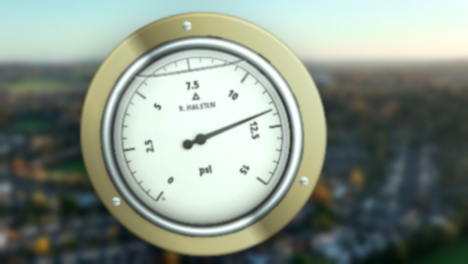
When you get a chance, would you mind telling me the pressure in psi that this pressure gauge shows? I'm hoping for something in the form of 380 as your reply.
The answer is 11.75
